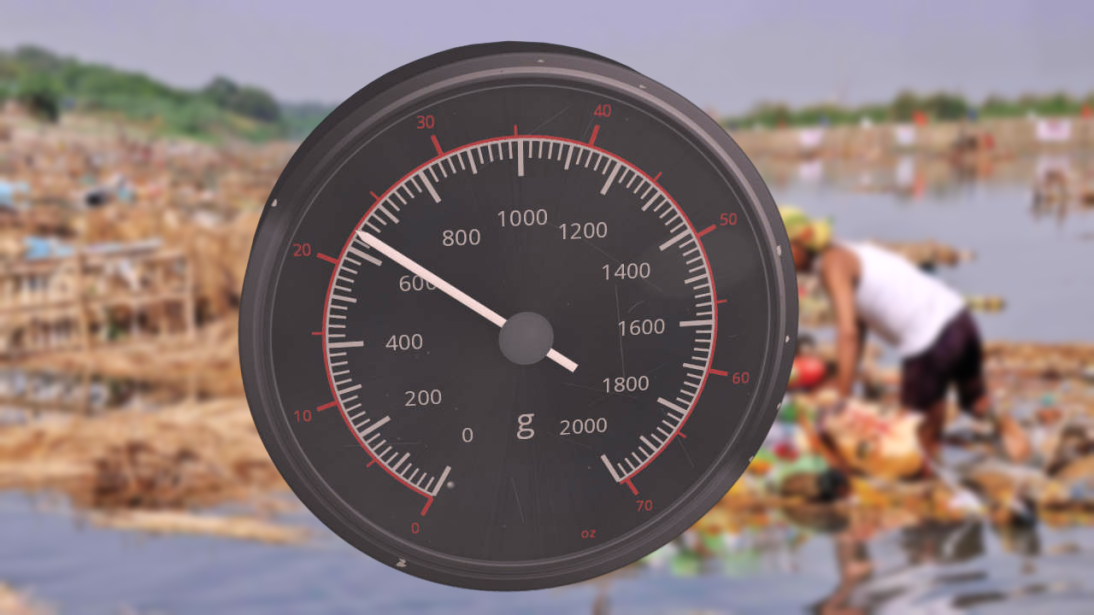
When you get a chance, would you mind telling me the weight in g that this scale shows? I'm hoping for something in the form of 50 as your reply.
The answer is 640
